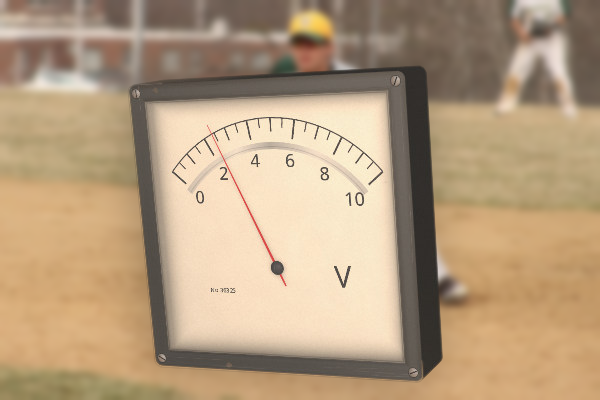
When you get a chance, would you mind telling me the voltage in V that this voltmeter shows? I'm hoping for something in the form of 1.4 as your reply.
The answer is 2.5
